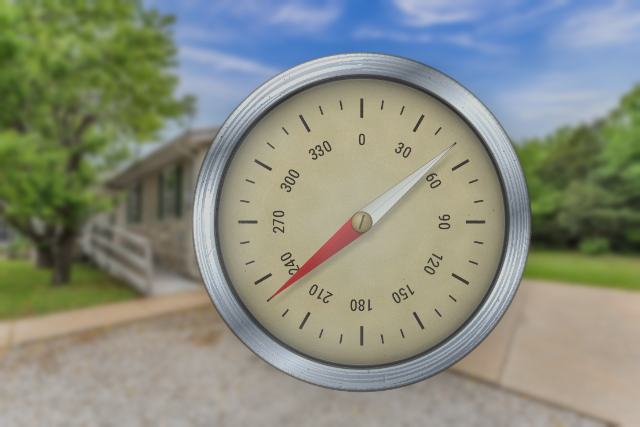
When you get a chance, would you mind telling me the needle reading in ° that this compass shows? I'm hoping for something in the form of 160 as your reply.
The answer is 230
